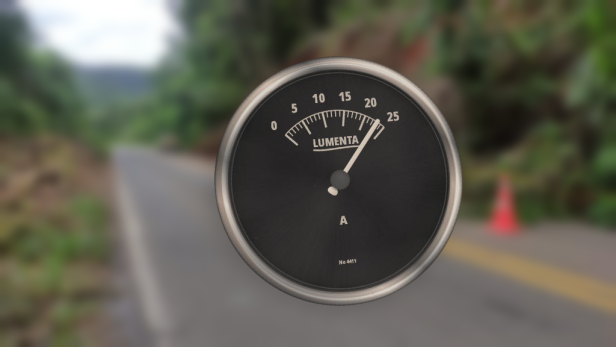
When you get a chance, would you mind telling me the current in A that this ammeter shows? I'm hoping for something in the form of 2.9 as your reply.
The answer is 23
